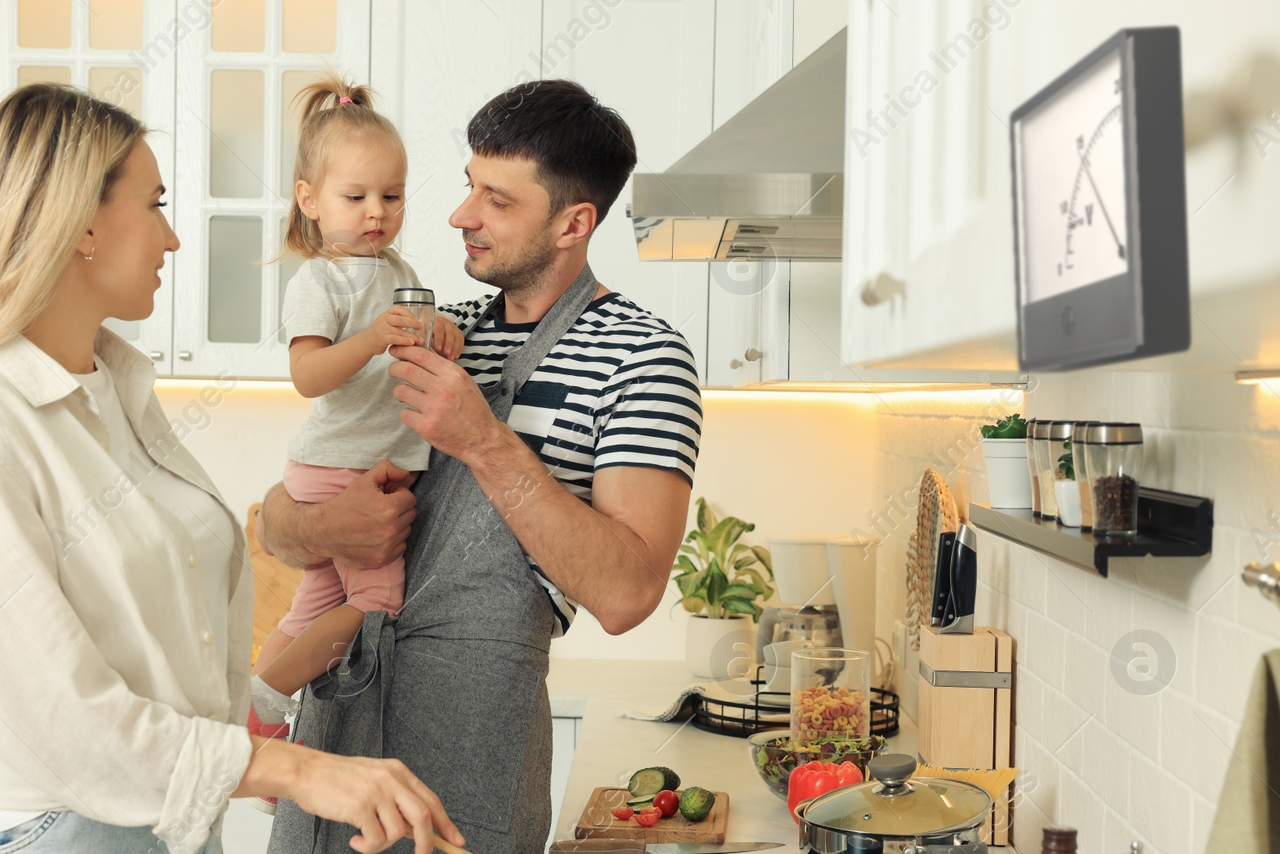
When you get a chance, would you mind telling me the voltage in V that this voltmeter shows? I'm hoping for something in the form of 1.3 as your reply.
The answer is 15
